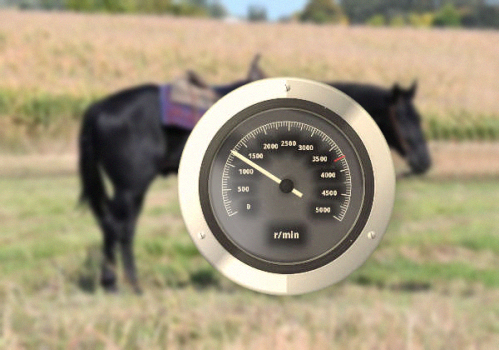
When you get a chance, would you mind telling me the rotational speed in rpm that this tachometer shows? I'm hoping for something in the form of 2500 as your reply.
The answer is 1250
